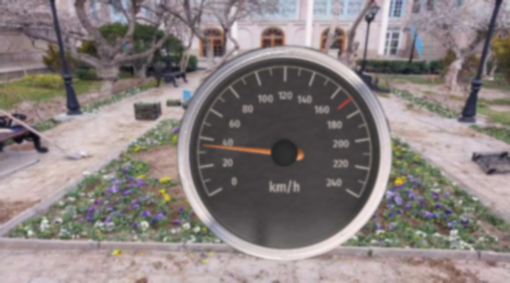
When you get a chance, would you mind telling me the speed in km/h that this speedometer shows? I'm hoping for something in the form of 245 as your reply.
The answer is 35
